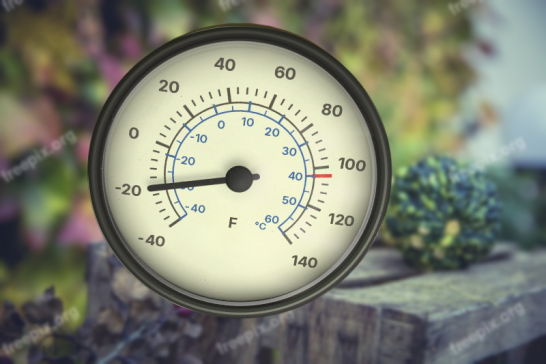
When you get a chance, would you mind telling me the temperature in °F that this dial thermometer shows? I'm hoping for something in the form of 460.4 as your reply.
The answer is -20
